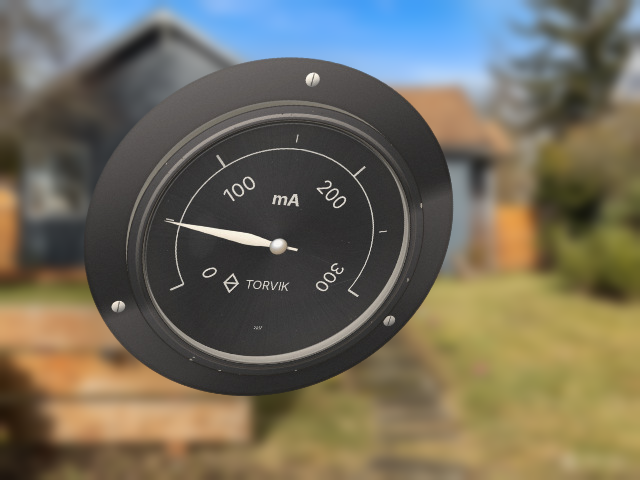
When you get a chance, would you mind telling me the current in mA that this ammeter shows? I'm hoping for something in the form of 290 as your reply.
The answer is 50
